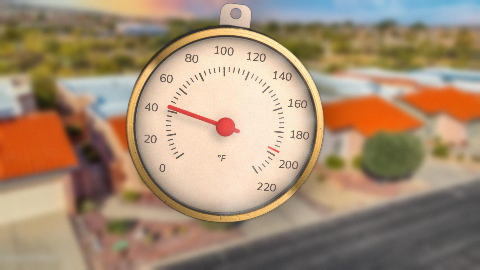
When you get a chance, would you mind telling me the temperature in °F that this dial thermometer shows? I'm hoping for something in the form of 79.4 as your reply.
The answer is 44
